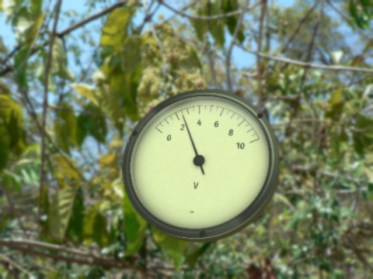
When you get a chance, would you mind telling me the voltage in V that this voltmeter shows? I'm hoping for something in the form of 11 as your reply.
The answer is 2.5
